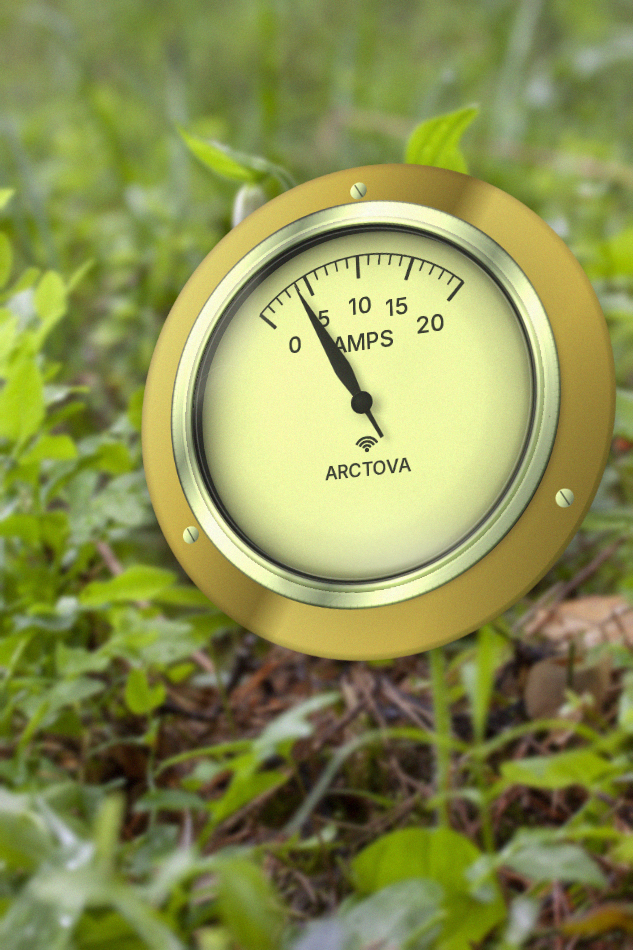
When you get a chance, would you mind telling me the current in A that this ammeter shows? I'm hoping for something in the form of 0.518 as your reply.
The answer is 4
